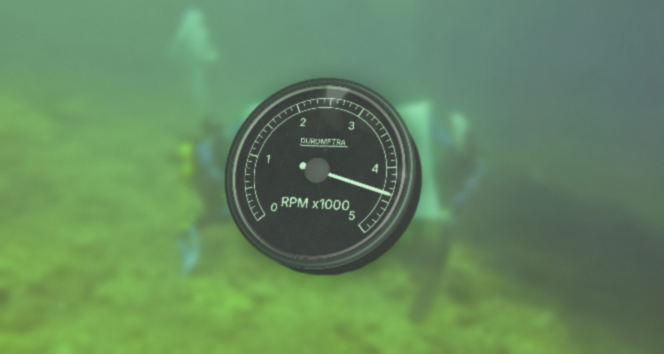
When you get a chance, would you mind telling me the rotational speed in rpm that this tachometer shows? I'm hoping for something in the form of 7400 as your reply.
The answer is 4400
